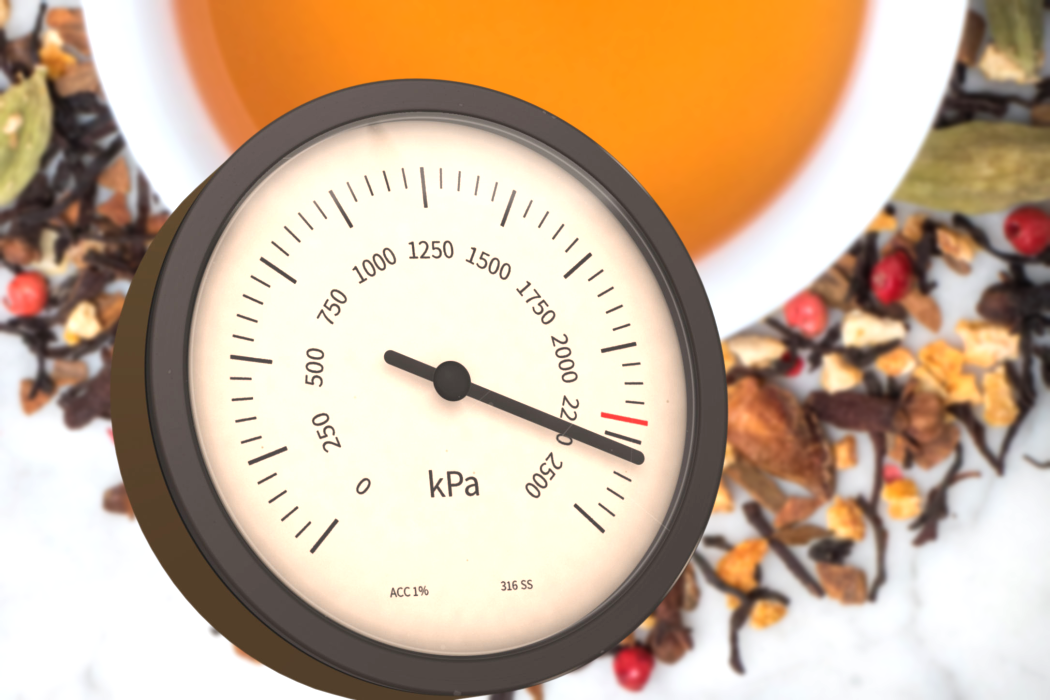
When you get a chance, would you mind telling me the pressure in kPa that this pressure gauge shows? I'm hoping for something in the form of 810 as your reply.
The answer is 2300
